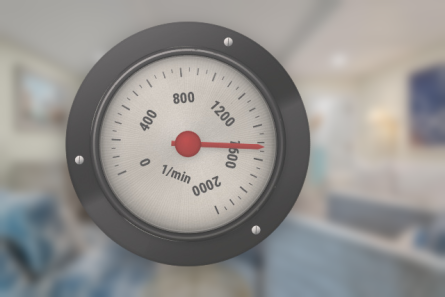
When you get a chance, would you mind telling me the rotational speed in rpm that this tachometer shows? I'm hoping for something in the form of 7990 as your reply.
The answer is 1525
